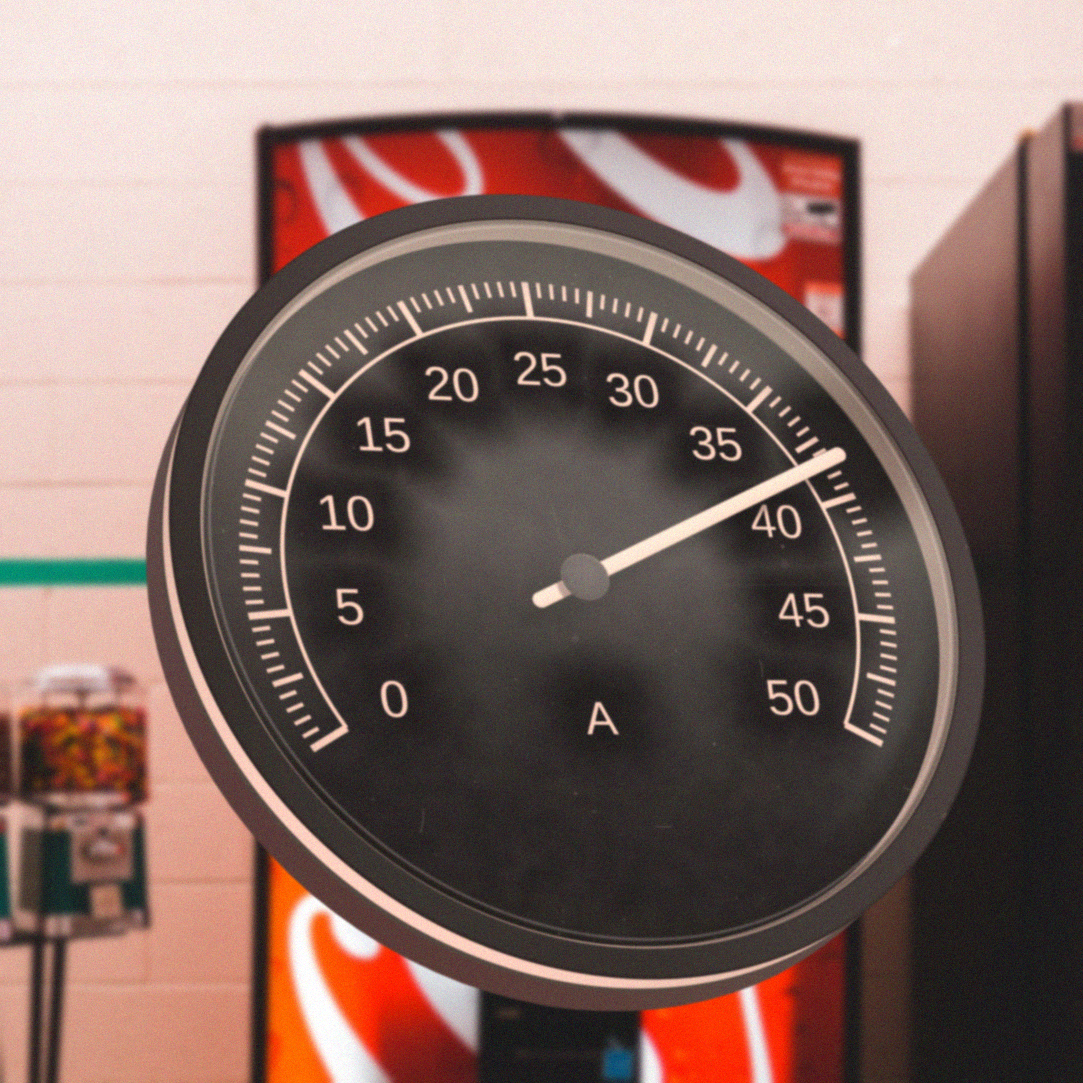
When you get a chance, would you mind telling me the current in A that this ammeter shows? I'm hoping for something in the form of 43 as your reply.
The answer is 38.5
